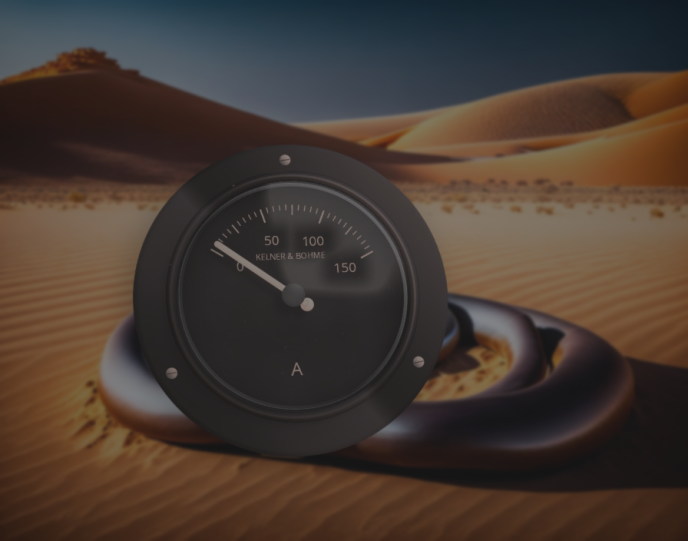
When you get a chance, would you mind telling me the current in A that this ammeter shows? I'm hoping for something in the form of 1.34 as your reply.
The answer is 5
